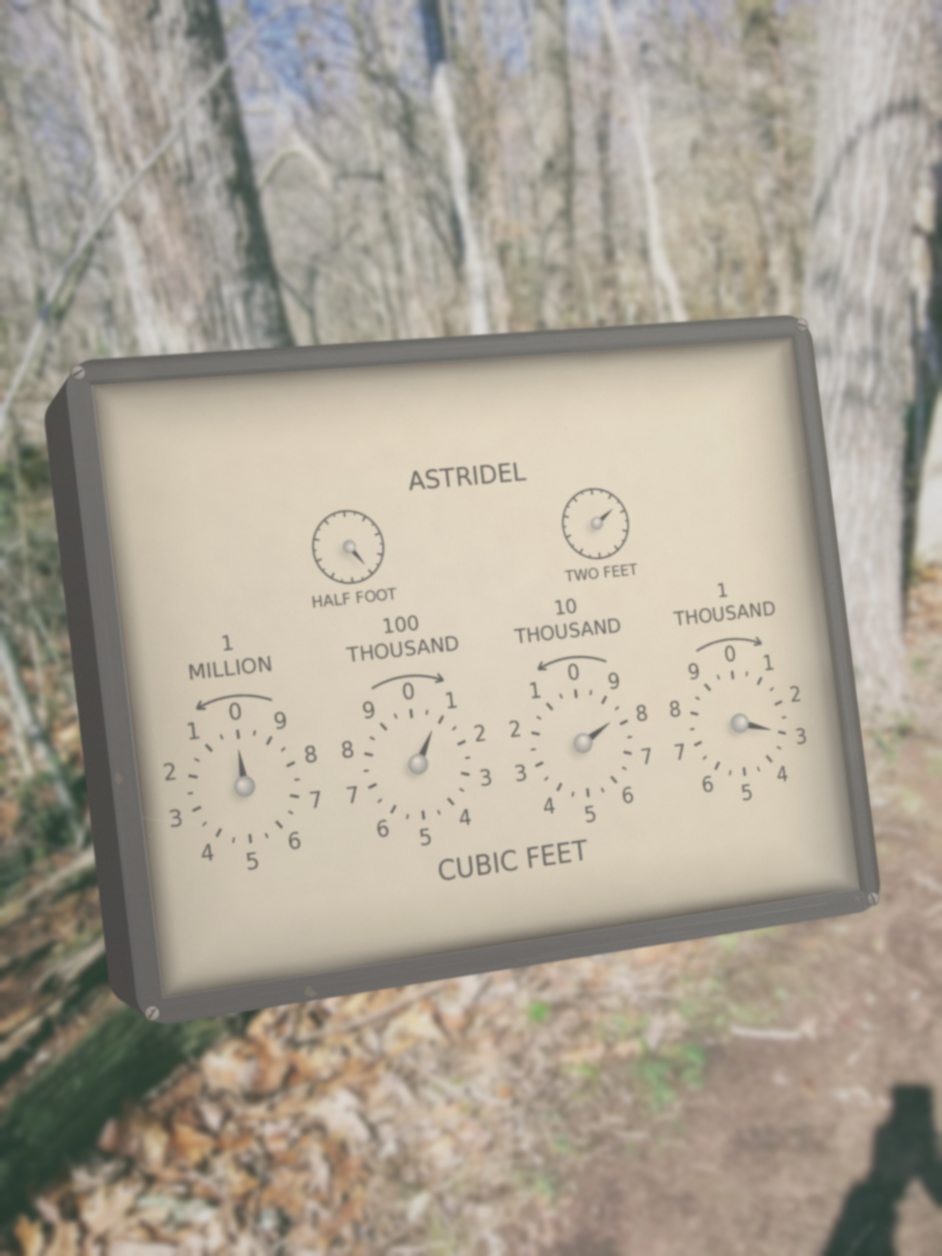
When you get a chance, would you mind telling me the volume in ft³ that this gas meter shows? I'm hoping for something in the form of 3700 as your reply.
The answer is 8300
